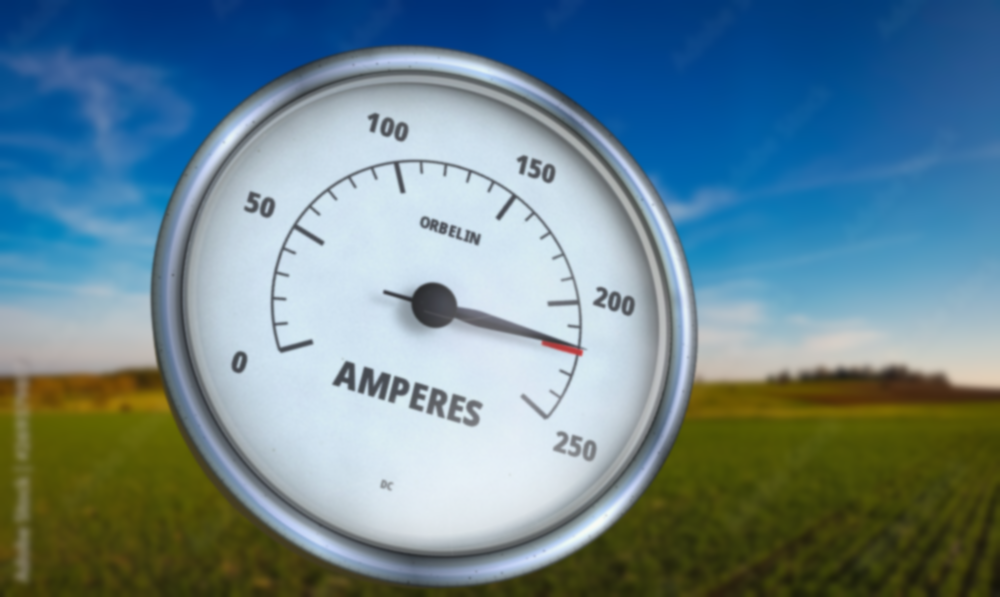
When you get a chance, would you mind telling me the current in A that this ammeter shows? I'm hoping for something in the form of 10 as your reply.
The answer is 220
